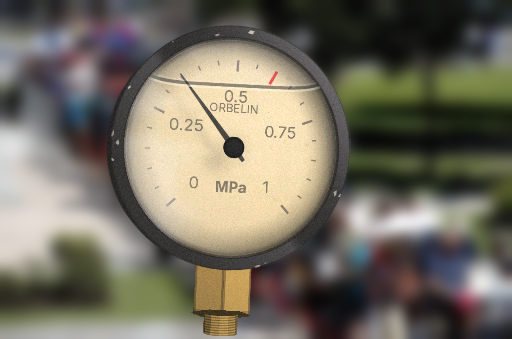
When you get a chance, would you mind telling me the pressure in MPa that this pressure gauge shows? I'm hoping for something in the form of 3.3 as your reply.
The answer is 0.35
